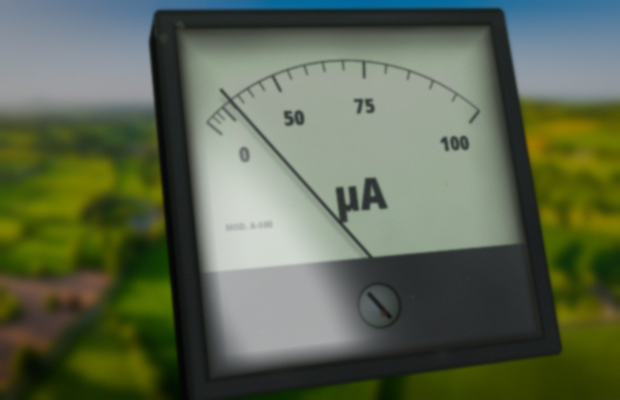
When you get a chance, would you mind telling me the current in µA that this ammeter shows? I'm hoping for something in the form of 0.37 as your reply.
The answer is 30
